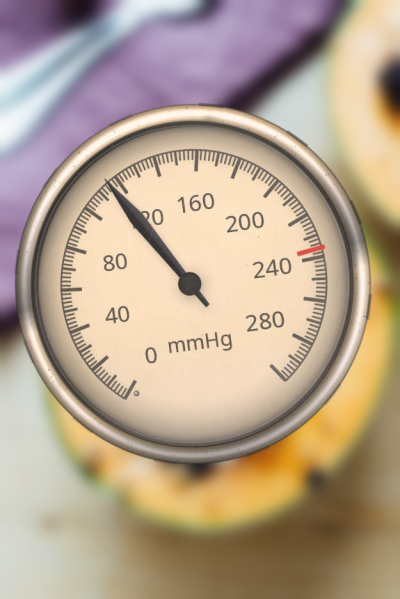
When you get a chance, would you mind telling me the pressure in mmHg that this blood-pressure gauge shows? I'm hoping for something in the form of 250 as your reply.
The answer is 116
